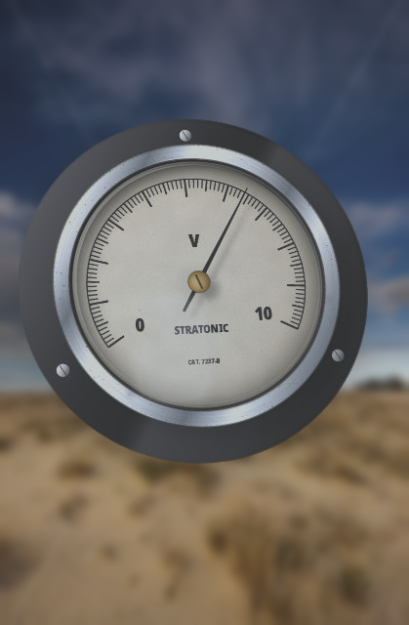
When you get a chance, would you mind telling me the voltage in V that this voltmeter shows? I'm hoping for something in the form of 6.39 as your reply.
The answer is 6.4
